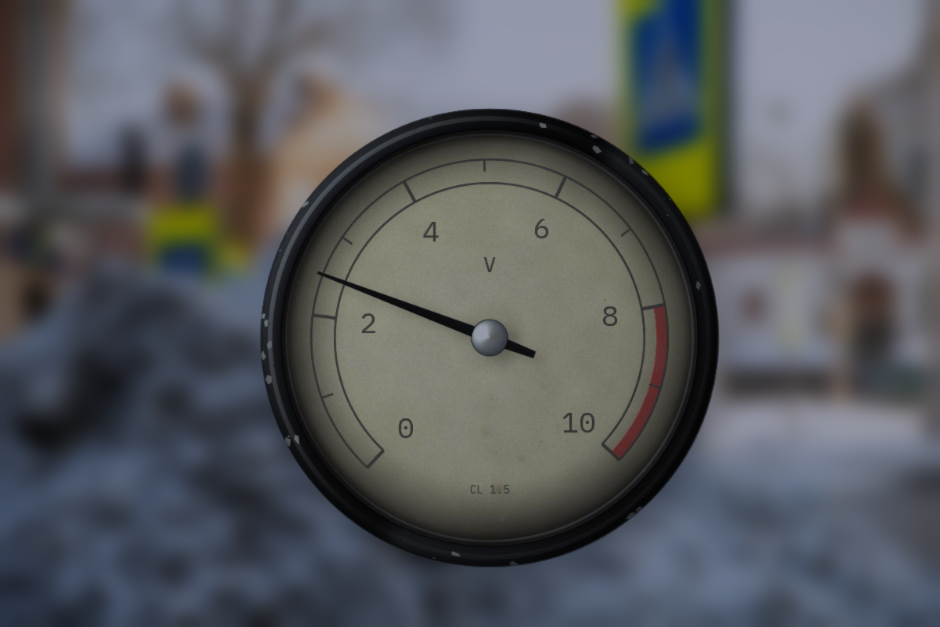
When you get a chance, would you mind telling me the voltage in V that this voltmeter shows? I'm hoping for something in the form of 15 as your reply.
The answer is 2.5
